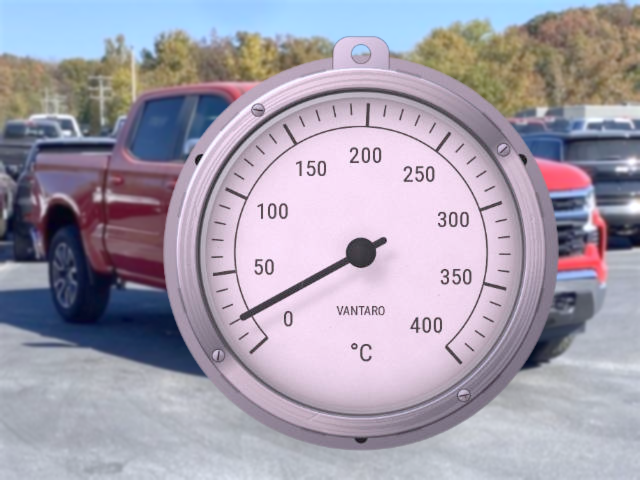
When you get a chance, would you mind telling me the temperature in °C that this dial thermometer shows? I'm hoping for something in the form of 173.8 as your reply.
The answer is 20
